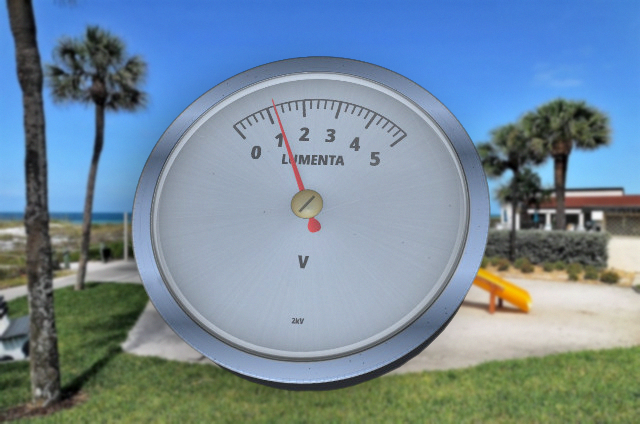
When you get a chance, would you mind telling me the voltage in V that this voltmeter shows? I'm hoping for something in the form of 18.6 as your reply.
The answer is 1.2
